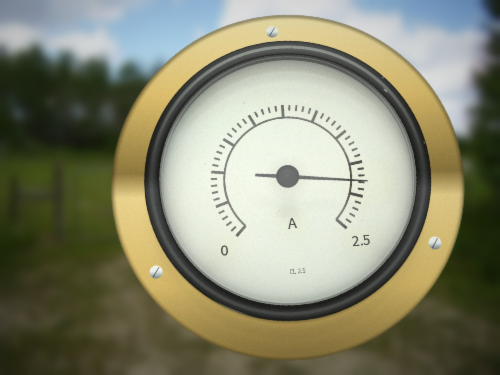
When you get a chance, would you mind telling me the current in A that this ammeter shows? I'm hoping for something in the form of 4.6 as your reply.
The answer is 2.15
